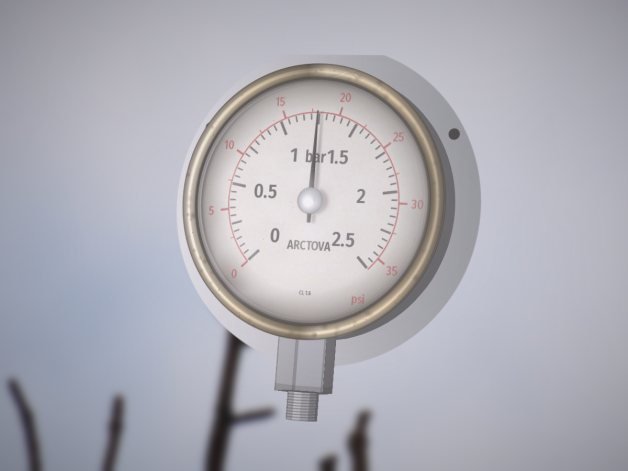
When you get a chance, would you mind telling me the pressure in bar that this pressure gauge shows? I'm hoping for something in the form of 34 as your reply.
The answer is 1.25
